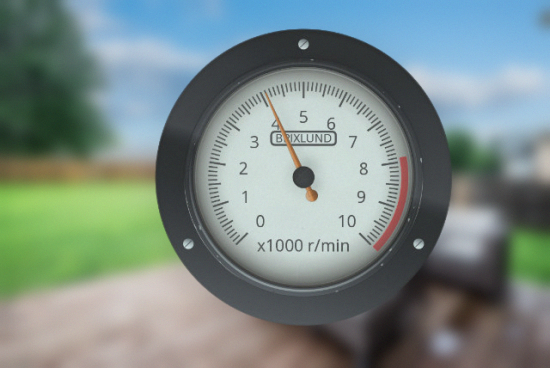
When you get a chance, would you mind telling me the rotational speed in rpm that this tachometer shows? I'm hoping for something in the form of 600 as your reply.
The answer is 4100
